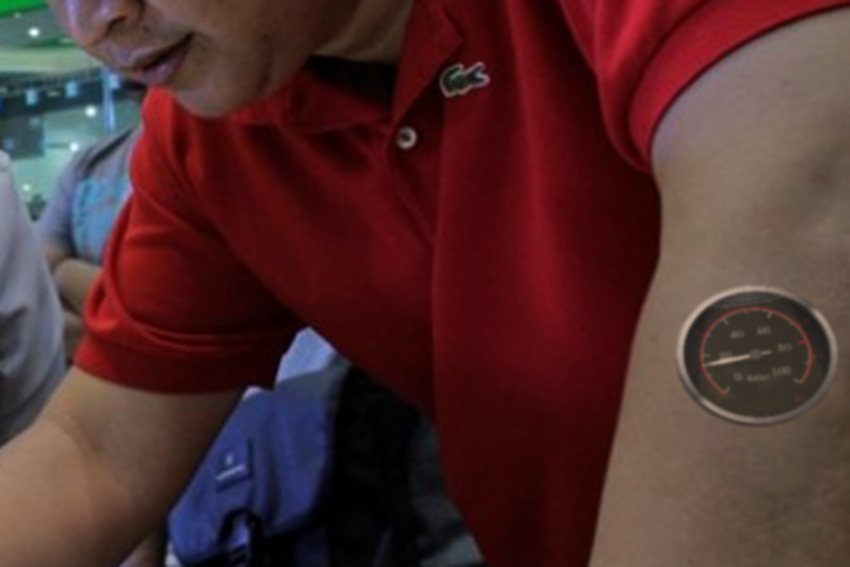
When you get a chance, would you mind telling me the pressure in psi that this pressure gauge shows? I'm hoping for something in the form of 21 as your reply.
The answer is 15
